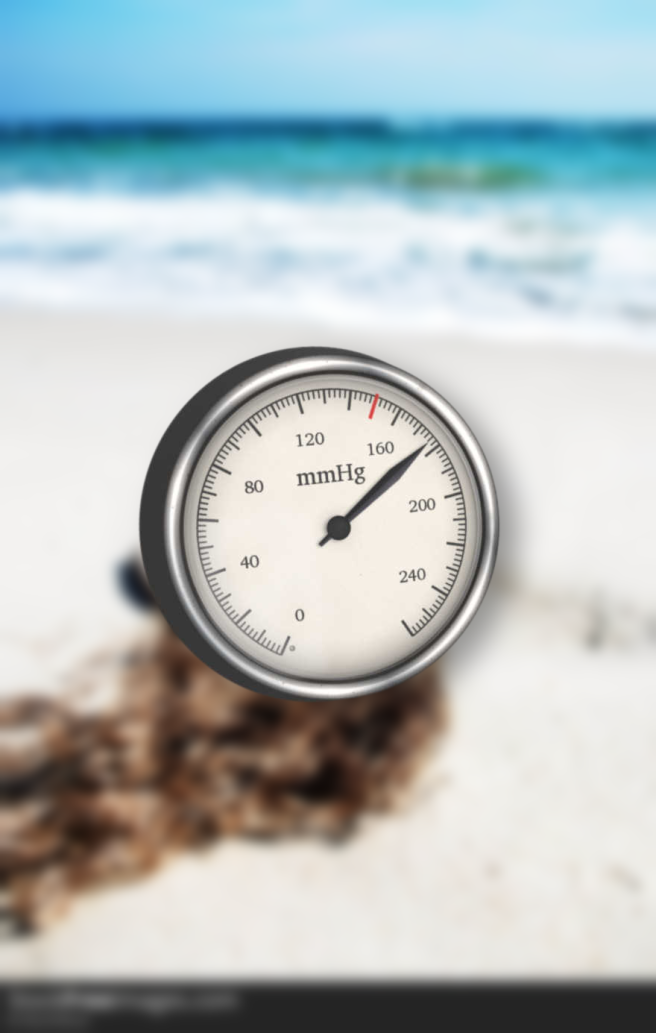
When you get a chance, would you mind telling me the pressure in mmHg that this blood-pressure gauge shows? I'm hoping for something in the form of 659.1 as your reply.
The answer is 176
